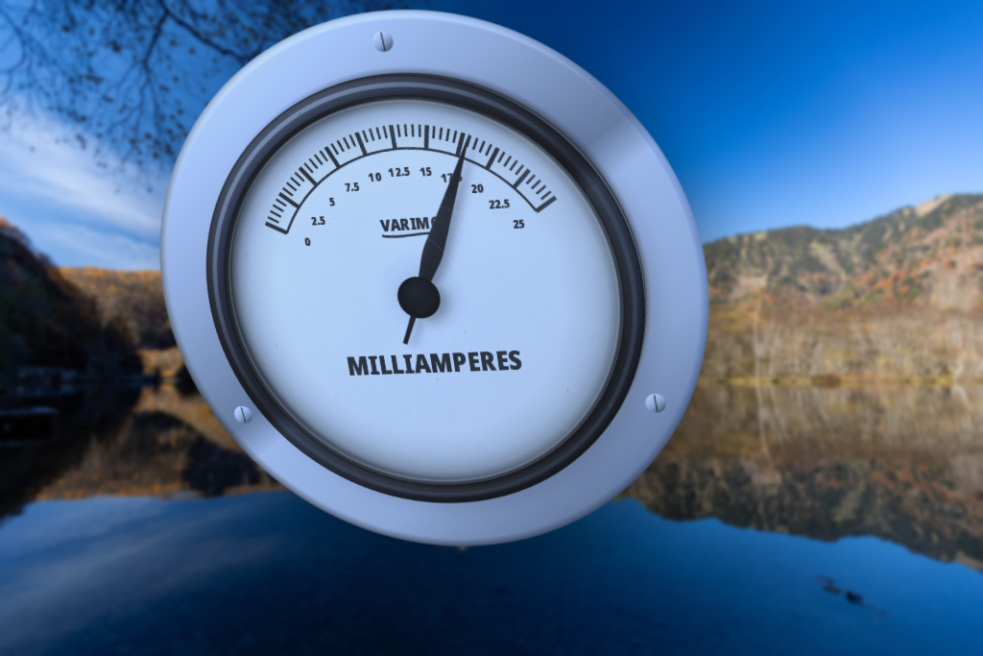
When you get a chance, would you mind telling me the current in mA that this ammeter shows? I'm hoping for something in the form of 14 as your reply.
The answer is 18
